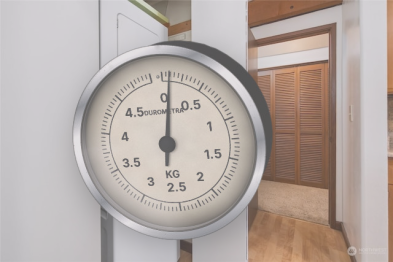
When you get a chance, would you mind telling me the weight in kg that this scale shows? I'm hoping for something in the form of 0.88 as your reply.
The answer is 0.1
